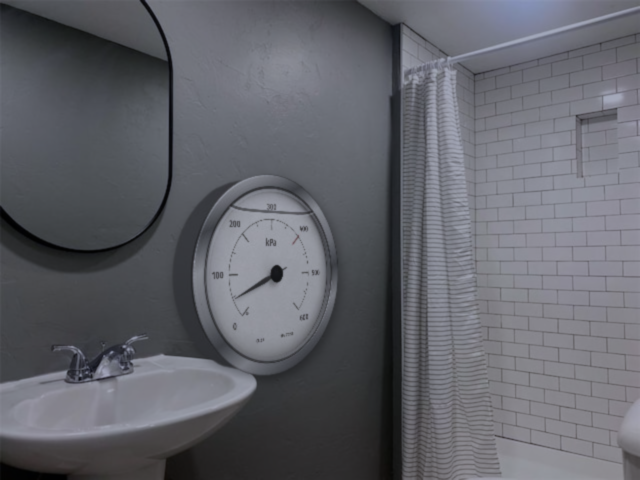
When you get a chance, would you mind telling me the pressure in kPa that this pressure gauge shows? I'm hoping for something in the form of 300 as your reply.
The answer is 50
